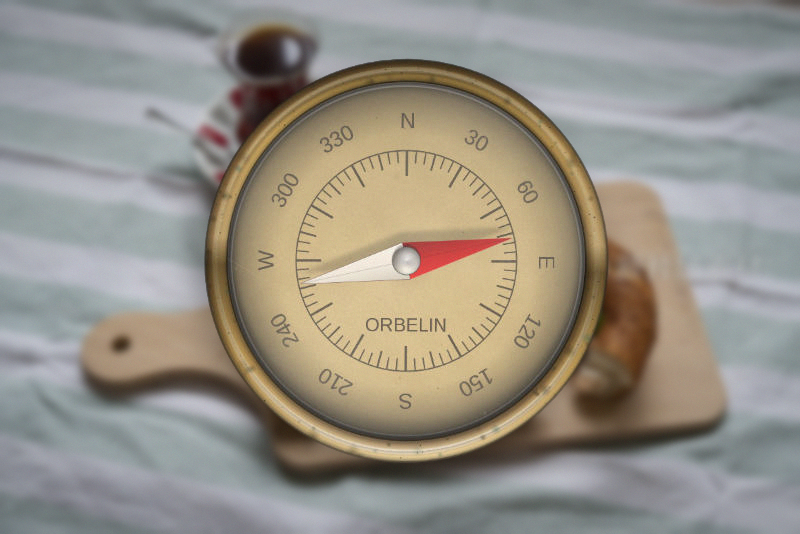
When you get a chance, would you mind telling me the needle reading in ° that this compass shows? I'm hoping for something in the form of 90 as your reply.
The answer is 77.5
